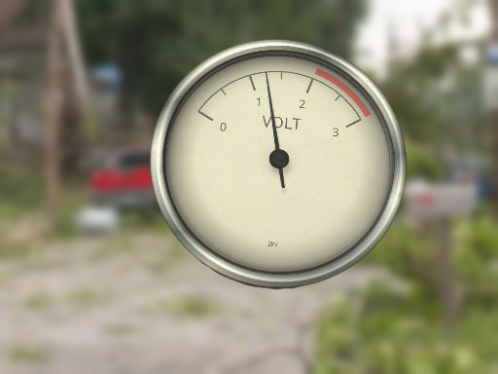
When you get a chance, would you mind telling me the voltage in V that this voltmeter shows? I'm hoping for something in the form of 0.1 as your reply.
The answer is 1.25
